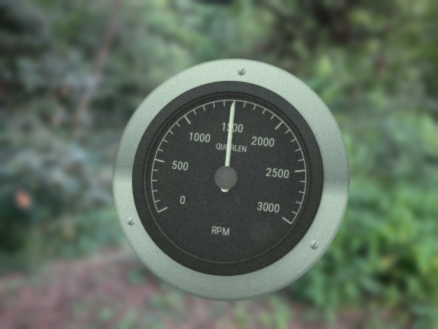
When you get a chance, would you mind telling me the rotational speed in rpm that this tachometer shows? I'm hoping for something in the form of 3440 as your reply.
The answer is 1500
